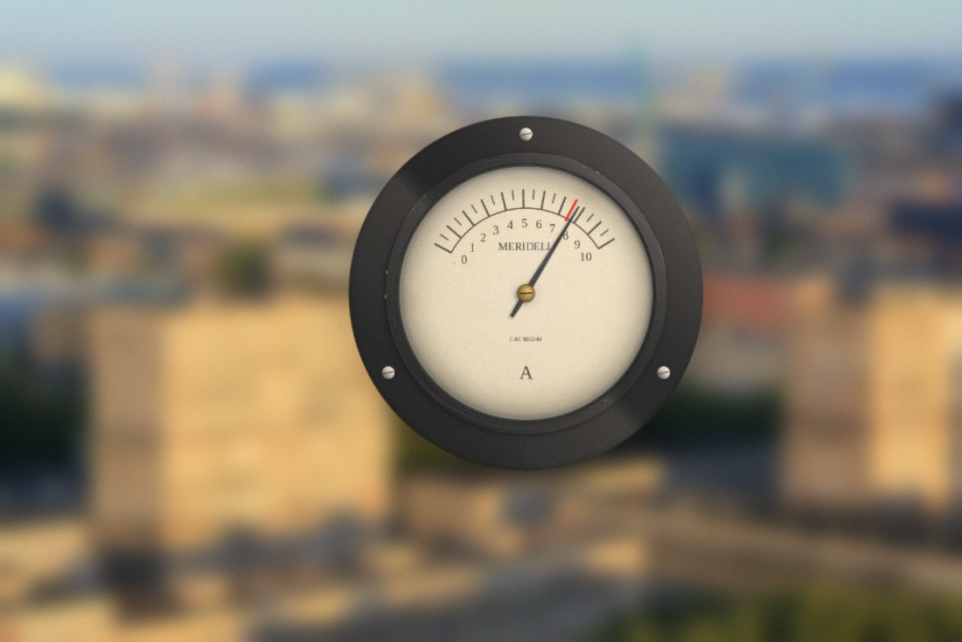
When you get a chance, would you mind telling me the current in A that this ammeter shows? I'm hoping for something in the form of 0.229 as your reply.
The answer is 7.75
